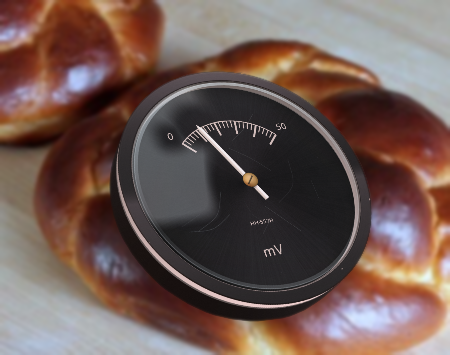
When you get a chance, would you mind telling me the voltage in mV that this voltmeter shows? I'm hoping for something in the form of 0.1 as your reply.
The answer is 10
